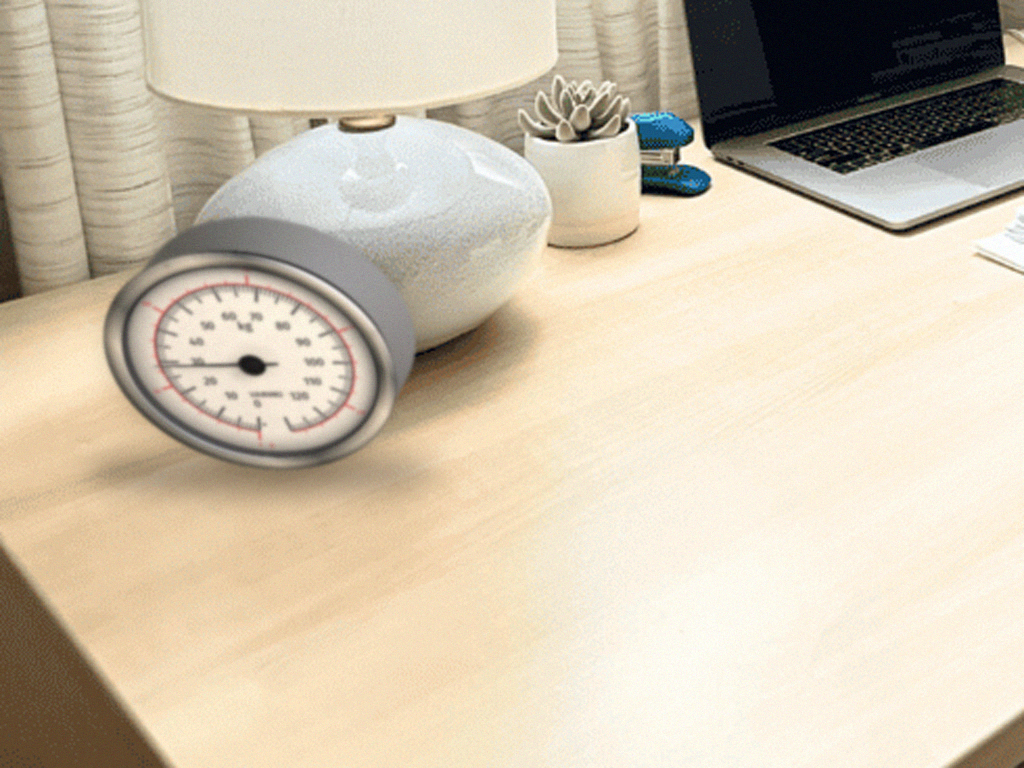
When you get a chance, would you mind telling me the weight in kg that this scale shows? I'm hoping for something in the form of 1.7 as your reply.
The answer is 30
